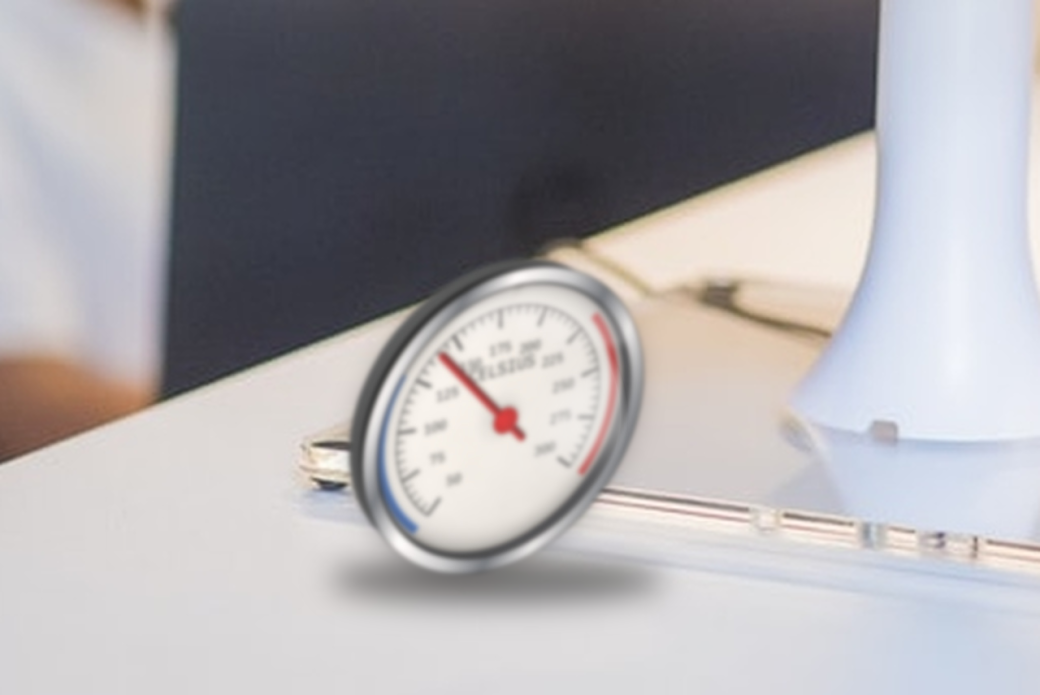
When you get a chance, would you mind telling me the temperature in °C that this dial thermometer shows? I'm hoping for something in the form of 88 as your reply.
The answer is 140
